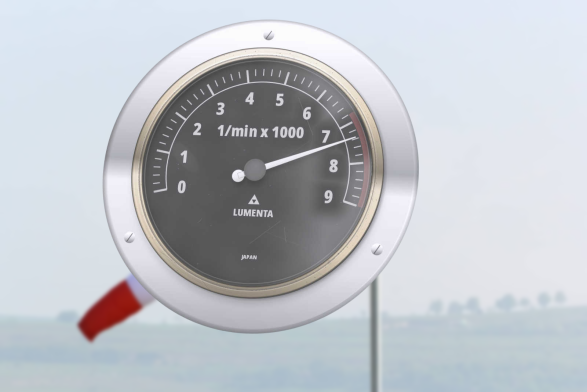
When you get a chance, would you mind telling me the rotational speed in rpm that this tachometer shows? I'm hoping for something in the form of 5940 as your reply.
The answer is 7400
